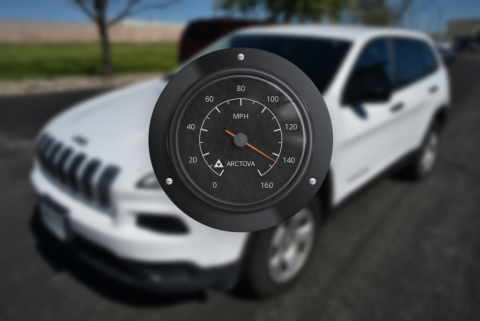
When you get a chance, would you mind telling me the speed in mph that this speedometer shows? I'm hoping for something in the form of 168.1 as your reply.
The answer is 145
